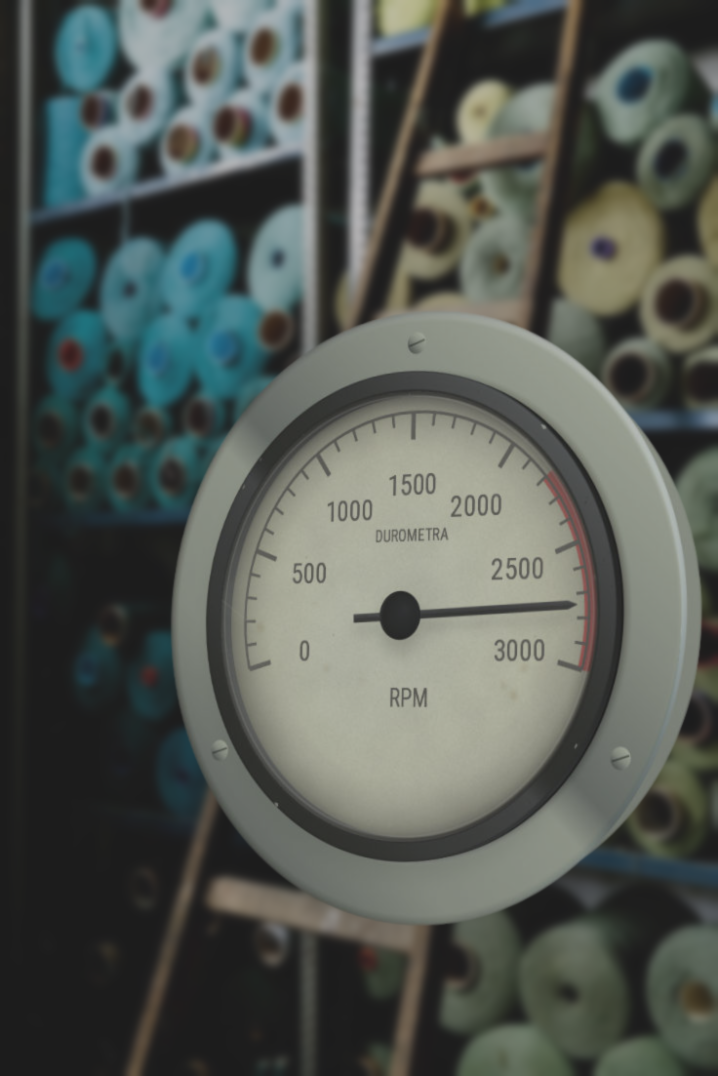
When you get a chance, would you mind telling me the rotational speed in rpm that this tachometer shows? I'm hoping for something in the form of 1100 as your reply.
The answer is 2750
